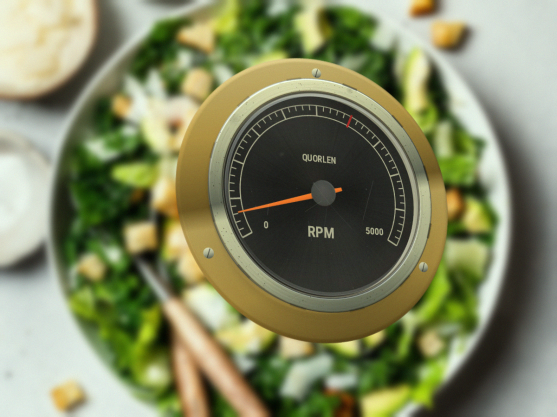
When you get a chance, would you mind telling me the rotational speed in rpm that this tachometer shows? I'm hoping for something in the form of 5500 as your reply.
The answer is 300
